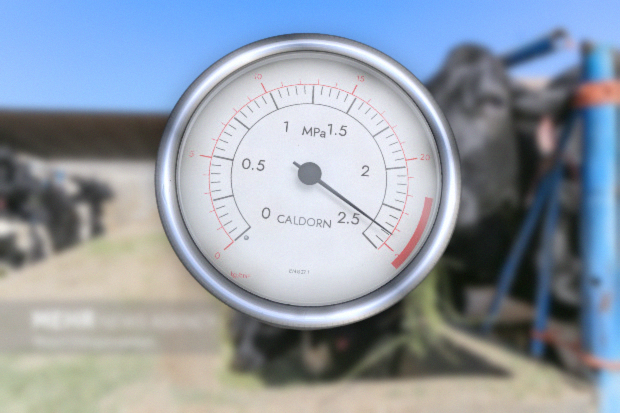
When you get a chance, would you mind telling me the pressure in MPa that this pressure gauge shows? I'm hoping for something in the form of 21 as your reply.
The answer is 2.4
